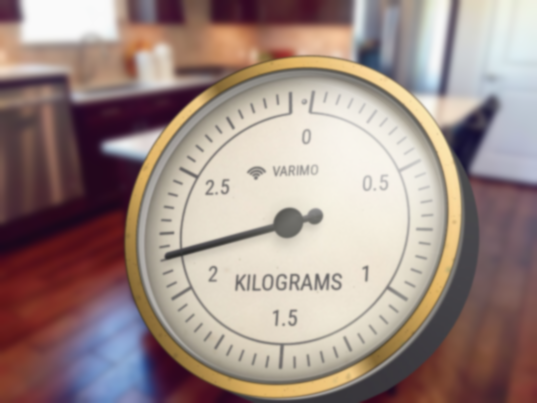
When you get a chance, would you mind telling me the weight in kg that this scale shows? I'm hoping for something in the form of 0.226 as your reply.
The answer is 2.15
